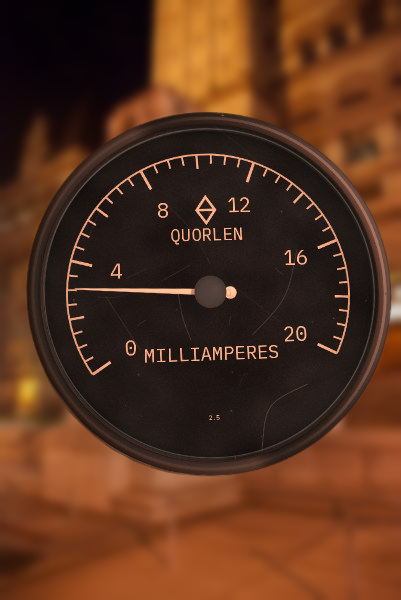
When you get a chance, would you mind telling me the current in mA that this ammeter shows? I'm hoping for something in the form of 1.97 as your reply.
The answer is 3
